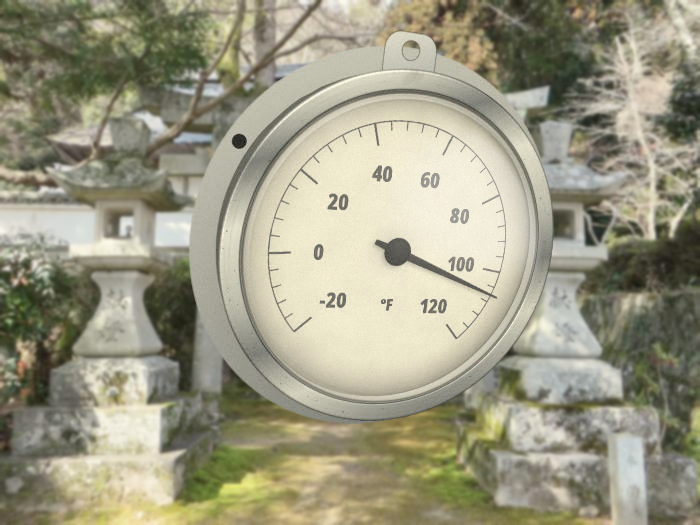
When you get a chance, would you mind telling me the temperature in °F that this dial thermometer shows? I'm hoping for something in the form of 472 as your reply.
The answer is 106
